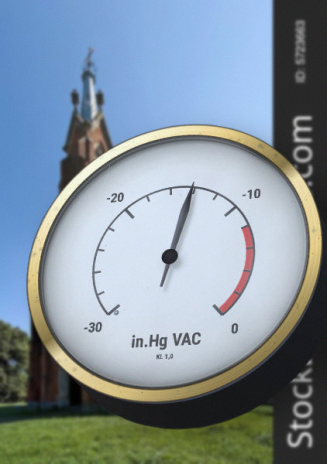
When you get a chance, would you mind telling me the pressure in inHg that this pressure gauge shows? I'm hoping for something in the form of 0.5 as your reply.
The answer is -14
